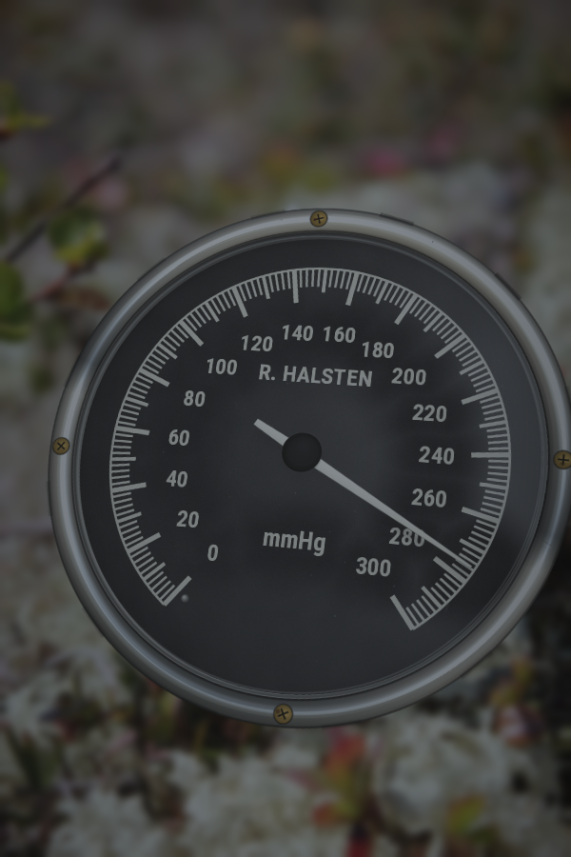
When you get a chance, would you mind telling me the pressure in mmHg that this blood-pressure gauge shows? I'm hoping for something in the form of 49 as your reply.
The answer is 276
